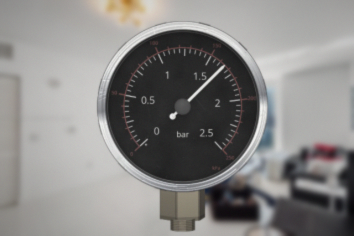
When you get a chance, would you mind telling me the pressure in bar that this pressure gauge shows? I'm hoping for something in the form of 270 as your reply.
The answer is 1.65
